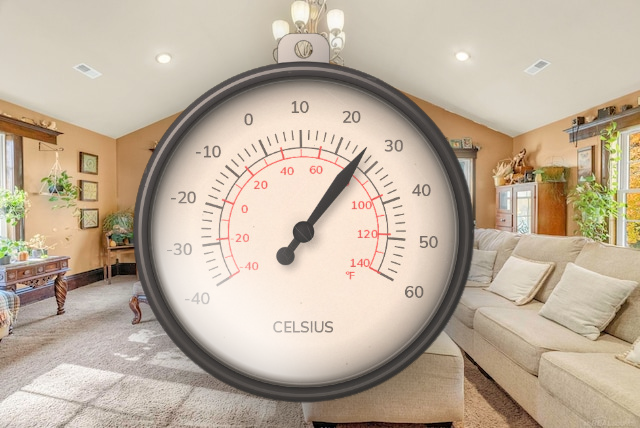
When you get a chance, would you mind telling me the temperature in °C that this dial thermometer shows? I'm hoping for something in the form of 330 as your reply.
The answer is 26
